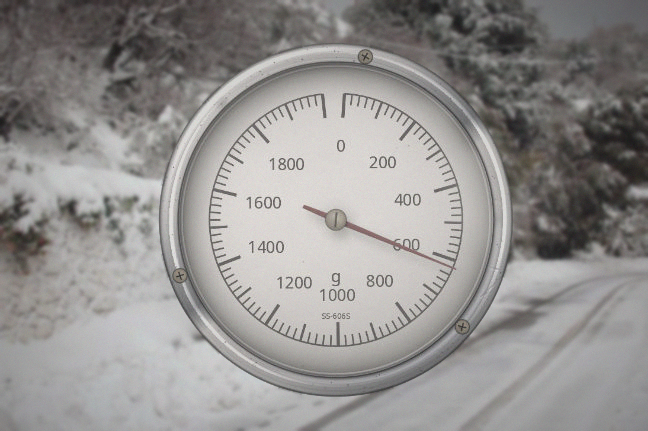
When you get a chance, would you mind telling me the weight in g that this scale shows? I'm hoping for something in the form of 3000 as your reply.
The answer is 620
